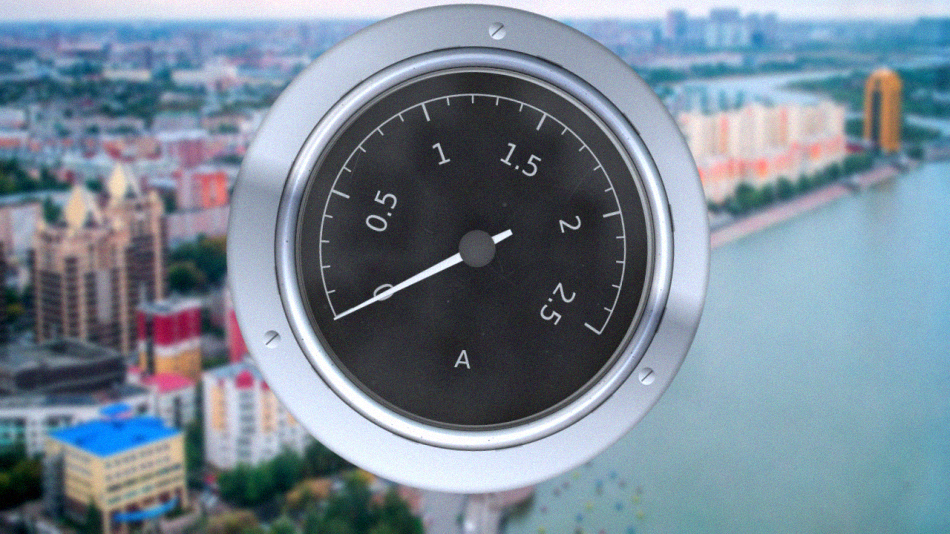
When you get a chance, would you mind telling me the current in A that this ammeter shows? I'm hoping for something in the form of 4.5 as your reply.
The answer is 0
